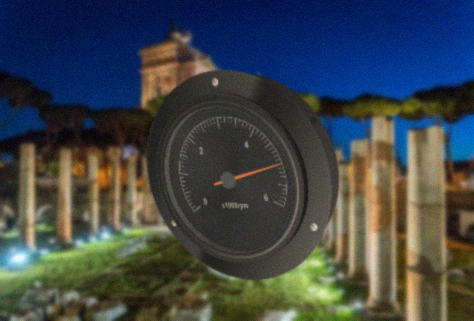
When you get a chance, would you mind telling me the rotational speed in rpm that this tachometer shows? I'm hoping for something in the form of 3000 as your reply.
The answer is 5000
